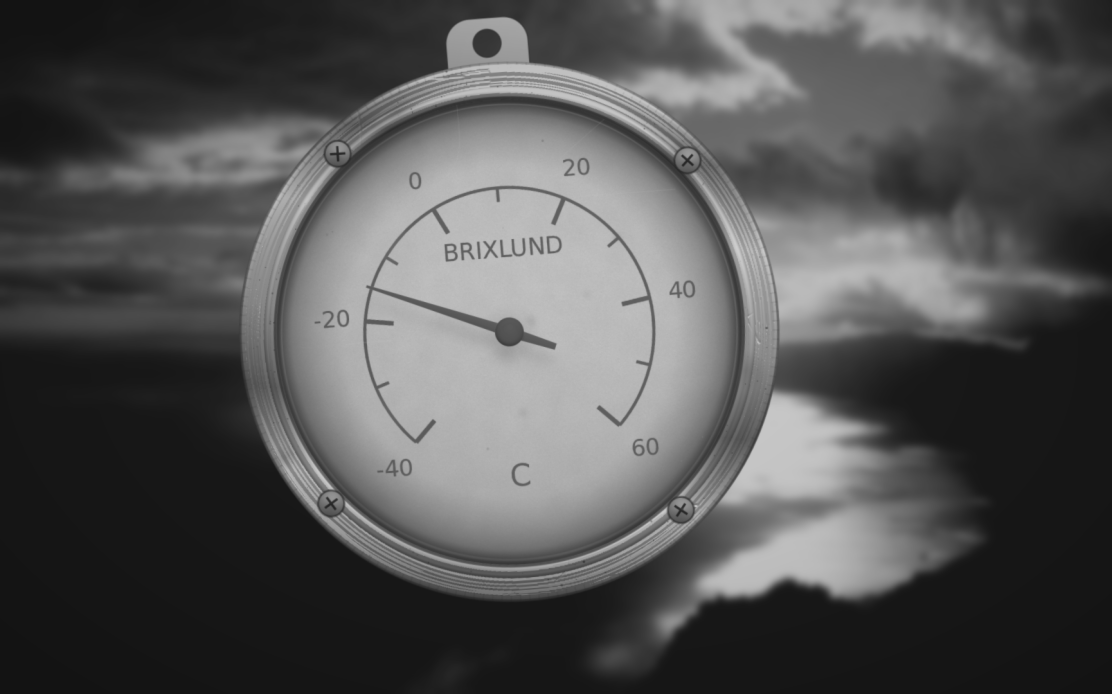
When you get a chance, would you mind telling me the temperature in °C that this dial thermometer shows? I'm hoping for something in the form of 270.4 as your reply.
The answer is -15
